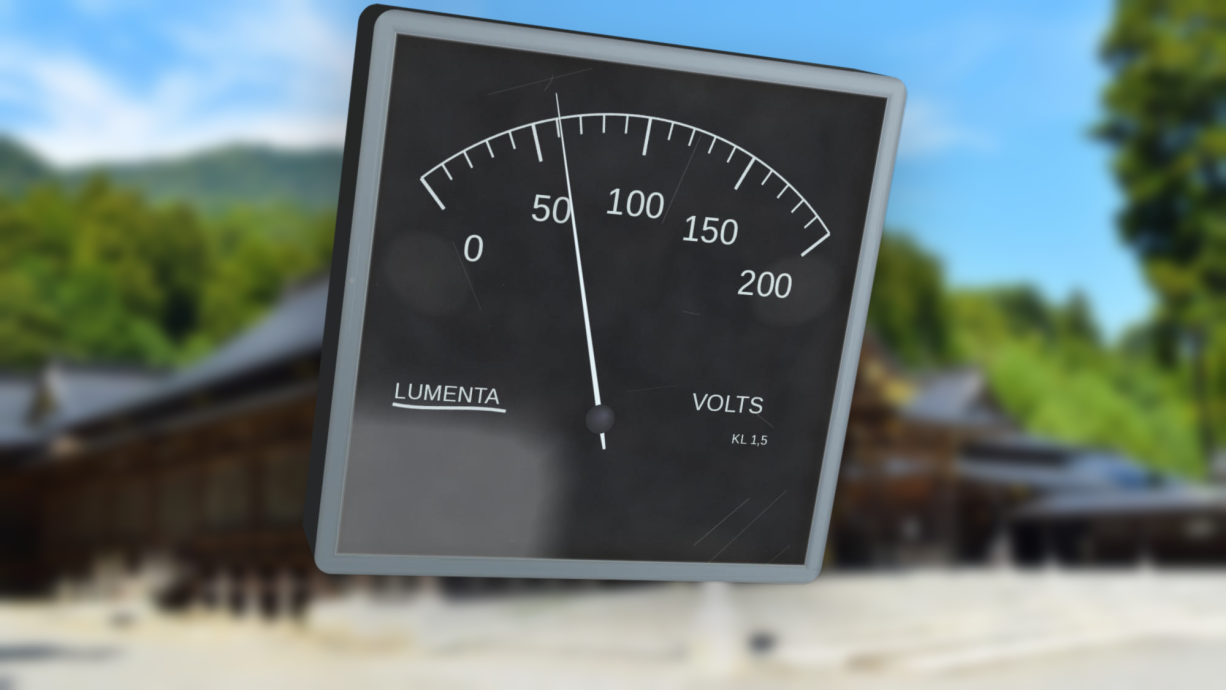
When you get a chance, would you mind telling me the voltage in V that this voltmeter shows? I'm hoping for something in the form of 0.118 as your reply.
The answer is 60
